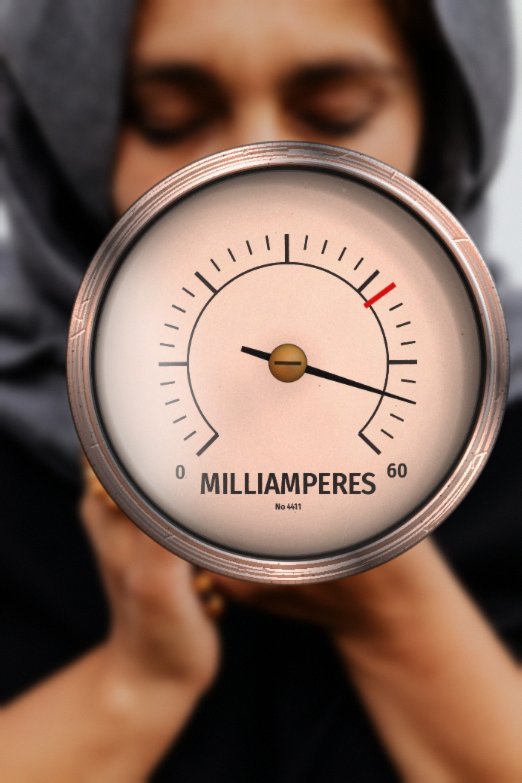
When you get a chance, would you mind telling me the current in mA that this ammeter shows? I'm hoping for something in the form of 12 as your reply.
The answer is 54
